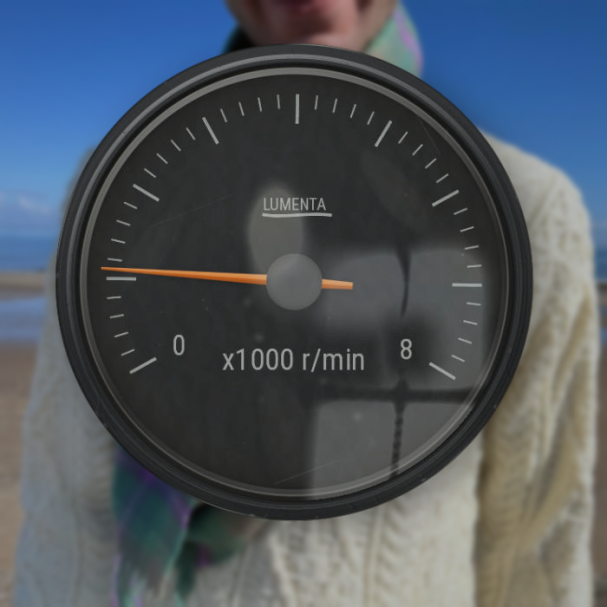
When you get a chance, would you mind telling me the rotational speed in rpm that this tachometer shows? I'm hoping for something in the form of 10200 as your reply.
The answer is 1100
